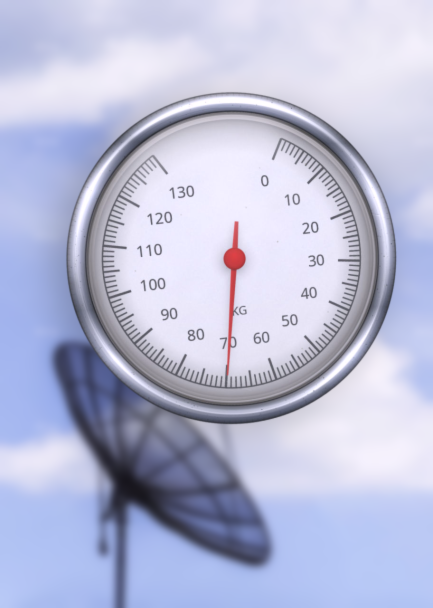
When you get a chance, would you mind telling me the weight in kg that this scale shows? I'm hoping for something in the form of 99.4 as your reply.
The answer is 70
